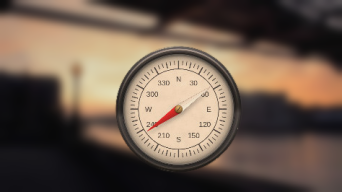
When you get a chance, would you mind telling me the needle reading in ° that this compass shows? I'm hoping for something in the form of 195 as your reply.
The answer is 235
